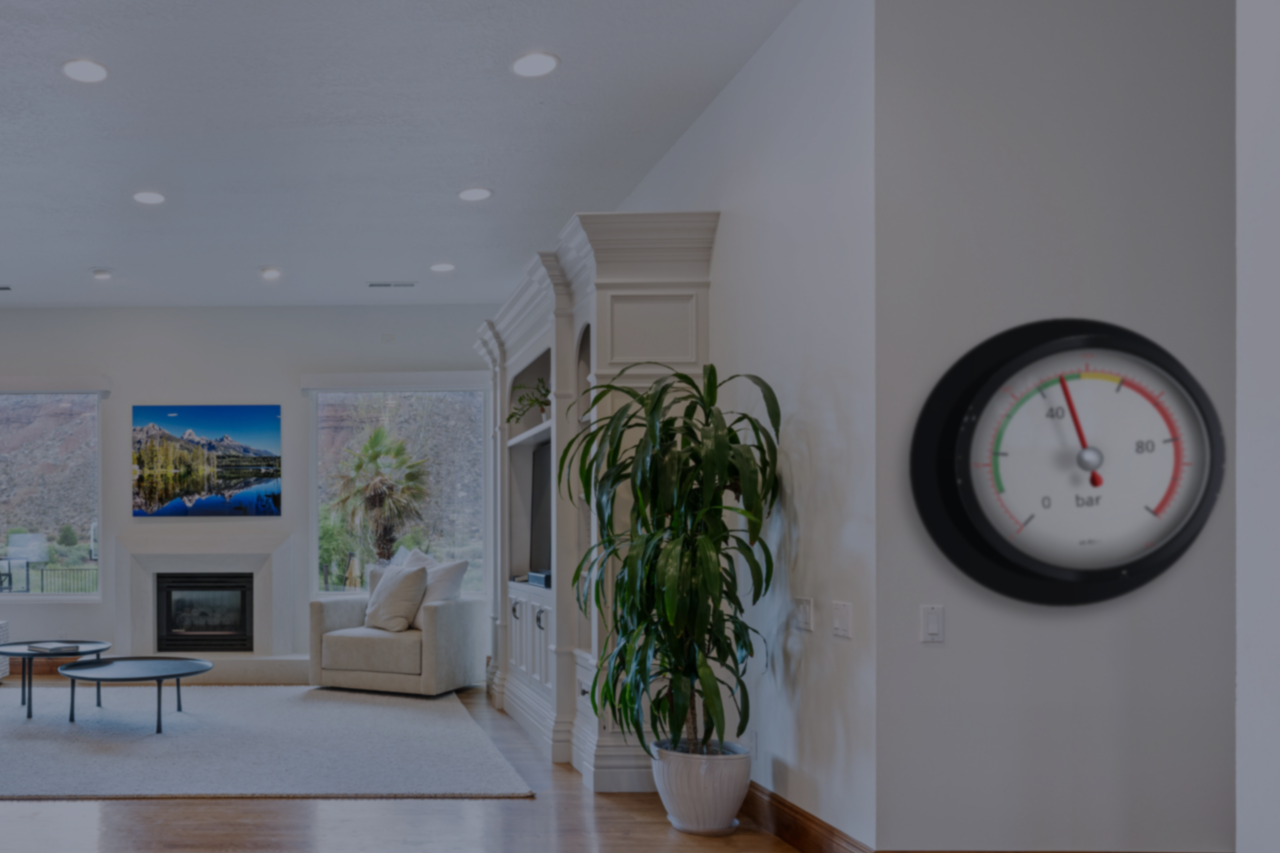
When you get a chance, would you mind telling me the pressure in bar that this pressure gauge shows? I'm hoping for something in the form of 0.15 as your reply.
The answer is 45
